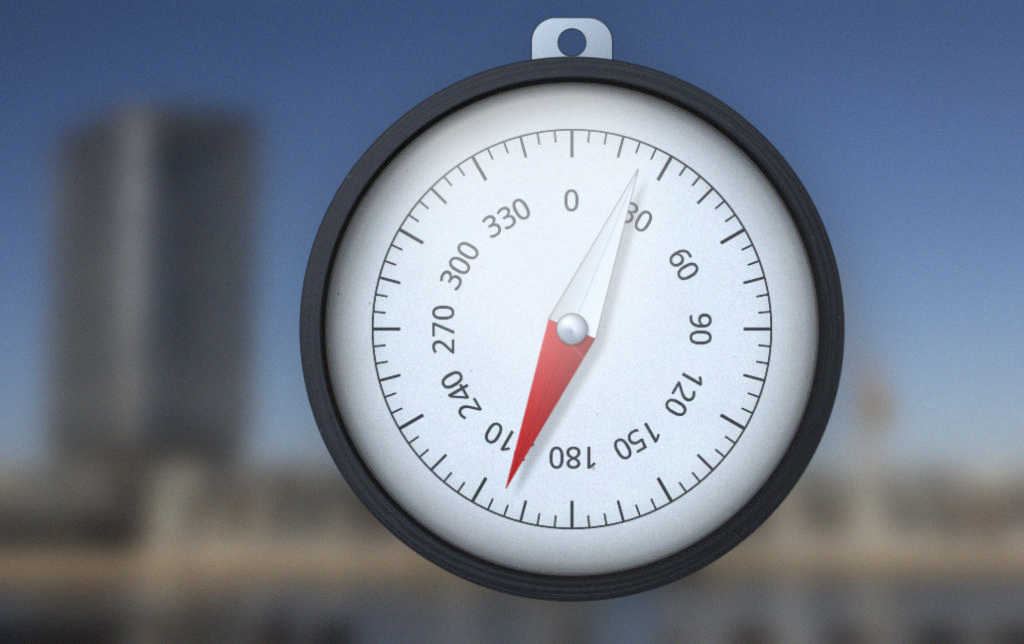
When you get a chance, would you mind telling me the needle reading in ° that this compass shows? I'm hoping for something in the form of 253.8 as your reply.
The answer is 202.5
